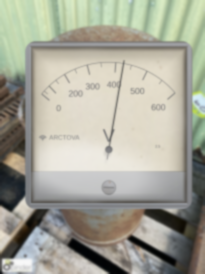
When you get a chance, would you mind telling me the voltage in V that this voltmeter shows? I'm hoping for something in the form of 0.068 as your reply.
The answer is 425
